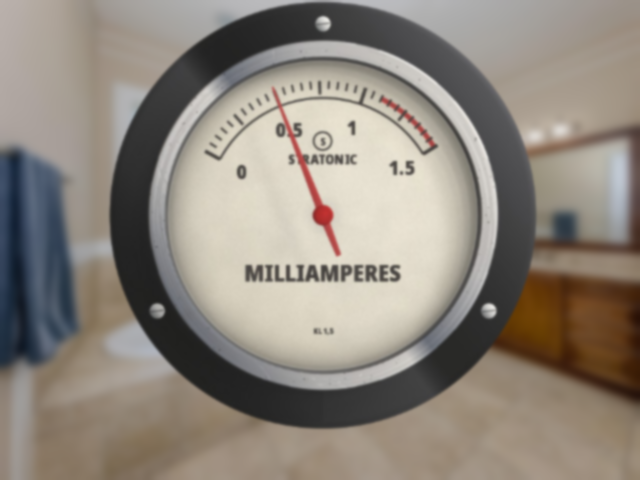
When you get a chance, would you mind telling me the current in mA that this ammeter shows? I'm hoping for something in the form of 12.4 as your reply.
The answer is 0.5
